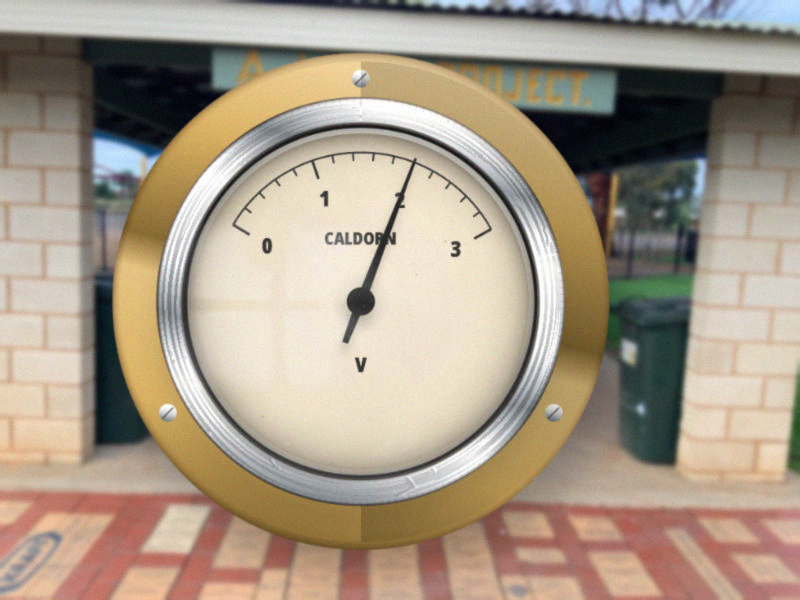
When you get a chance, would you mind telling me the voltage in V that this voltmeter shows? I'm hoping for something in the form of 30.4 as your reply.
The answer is 2
